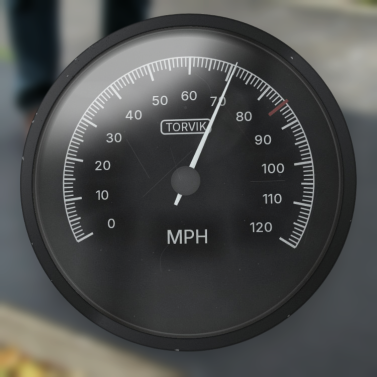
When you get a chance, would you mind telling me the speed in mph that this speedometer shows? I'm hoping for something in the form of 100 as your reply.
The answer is 71
